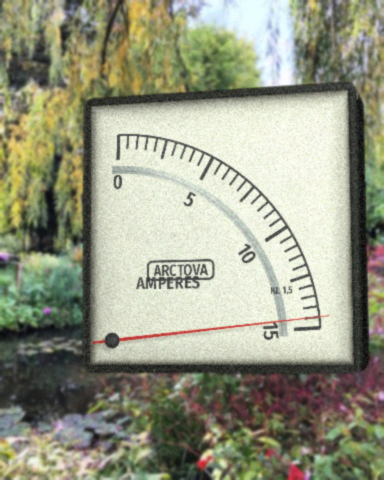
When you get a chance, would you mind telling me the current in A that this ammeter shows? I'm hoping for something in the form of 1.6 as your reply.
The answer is 14.5
